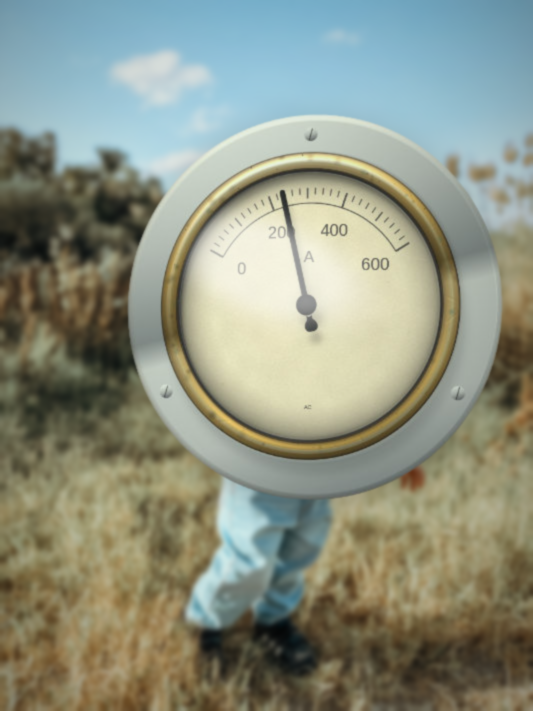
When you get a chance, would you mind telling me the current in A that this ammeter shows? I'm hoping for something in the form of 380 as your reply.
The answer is 240
